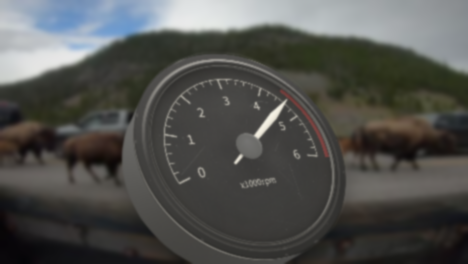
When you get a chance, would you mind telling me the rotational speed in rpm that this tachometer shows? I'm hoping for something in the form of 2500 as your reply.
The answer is 4600
